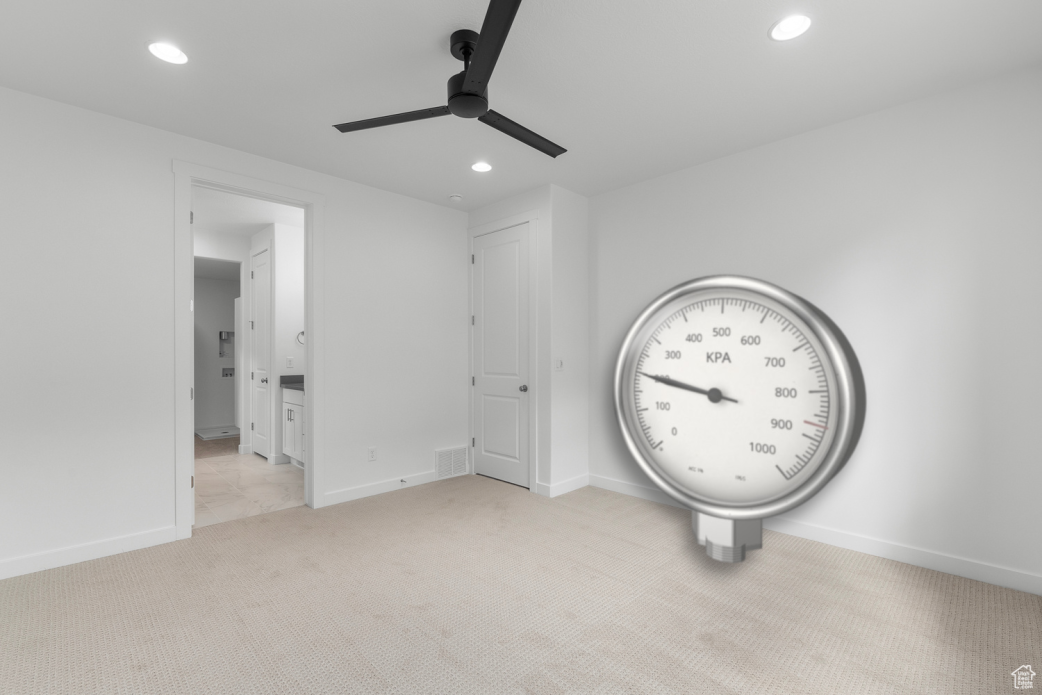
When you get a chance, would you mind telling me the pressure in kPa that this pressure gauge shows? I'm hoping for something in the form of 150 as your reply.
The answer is 200
